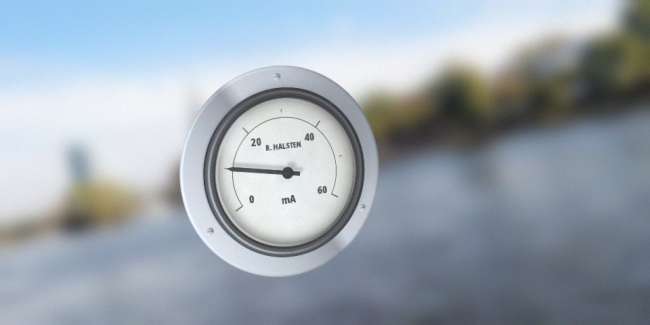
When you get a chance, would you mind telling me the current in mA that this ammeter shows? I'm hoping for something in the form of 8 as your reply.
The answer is 10
